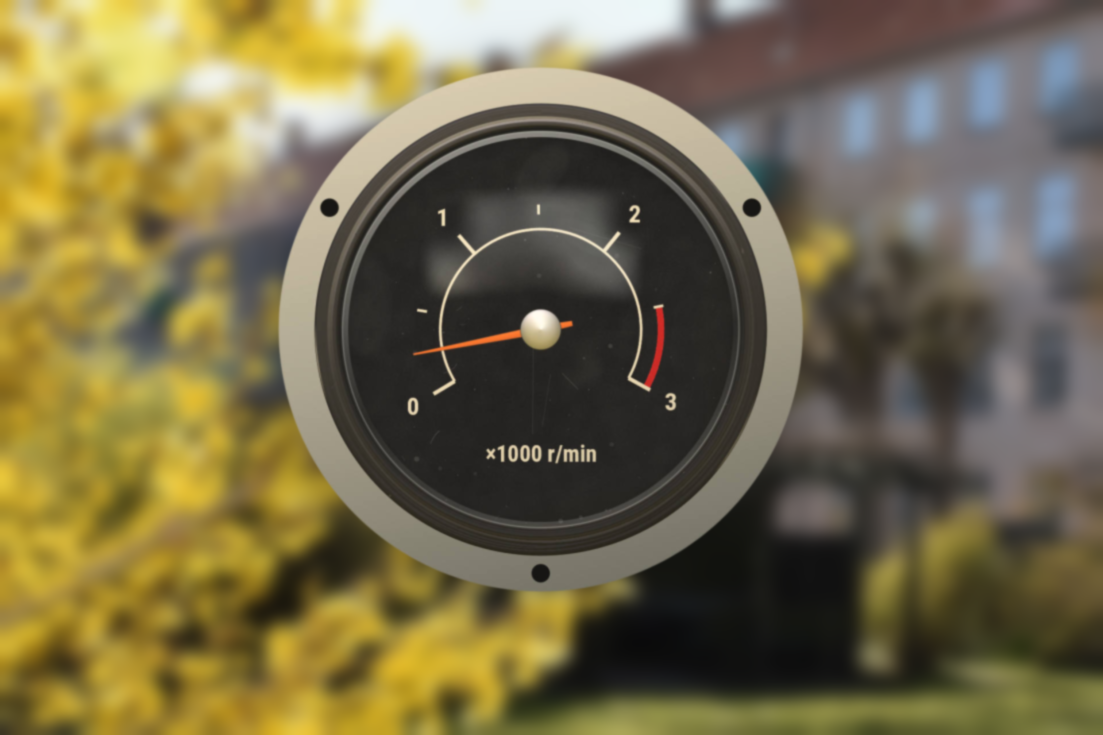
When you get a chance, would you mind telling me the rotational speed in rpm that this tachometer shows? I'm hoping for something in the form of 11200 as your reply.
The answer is 250
